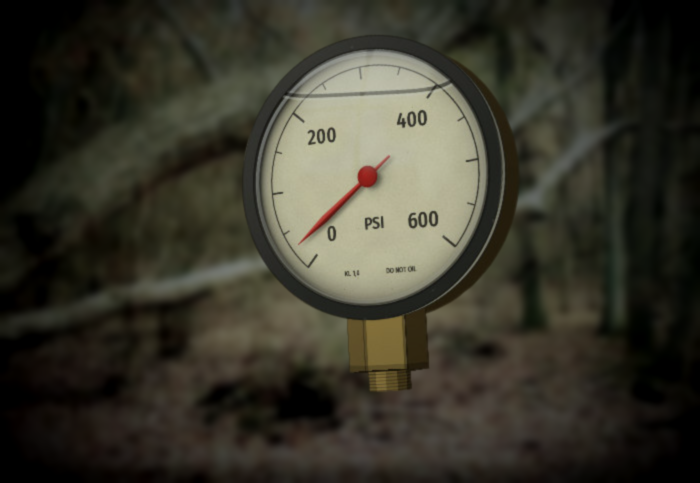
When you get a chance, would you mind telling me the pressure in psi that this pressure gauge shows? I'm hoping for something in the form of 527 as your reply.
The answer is 25
